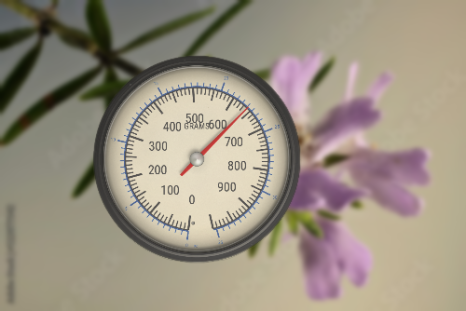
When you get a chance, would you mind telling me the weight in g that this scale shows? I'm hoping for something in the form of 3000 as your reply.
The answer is 640
